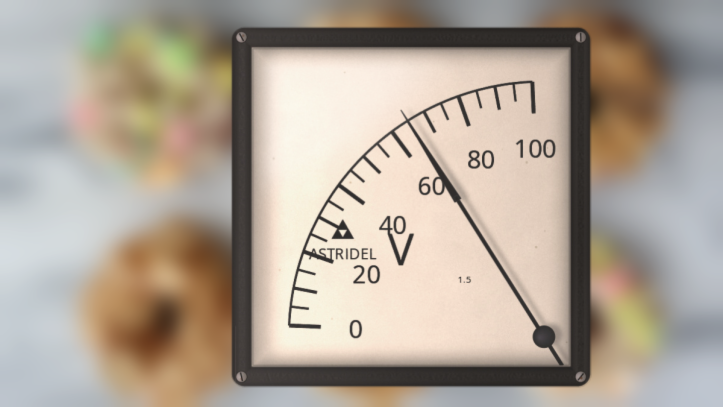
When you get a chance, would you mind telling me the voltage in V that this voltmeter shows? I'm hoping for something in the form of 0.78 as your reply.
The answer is 65
